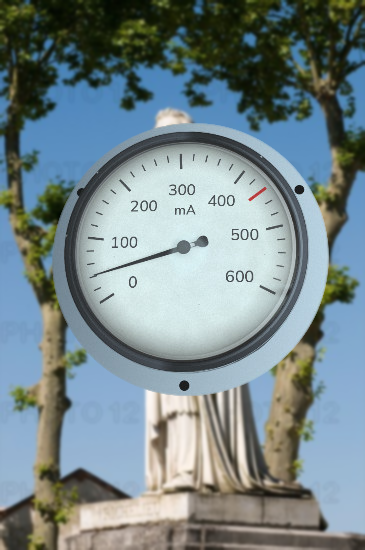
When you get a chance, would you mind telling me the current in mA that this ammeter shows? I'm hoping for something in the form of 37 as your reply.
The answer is 40
